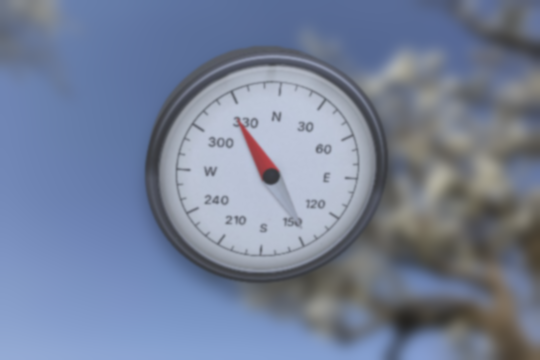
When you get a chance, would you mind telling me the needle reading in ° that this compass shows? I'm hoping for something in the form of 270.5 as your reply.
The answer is 325
